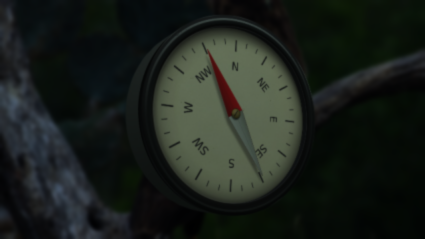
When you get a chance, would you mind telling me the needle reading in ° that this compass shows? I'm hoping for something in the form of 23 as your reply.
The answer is 330
